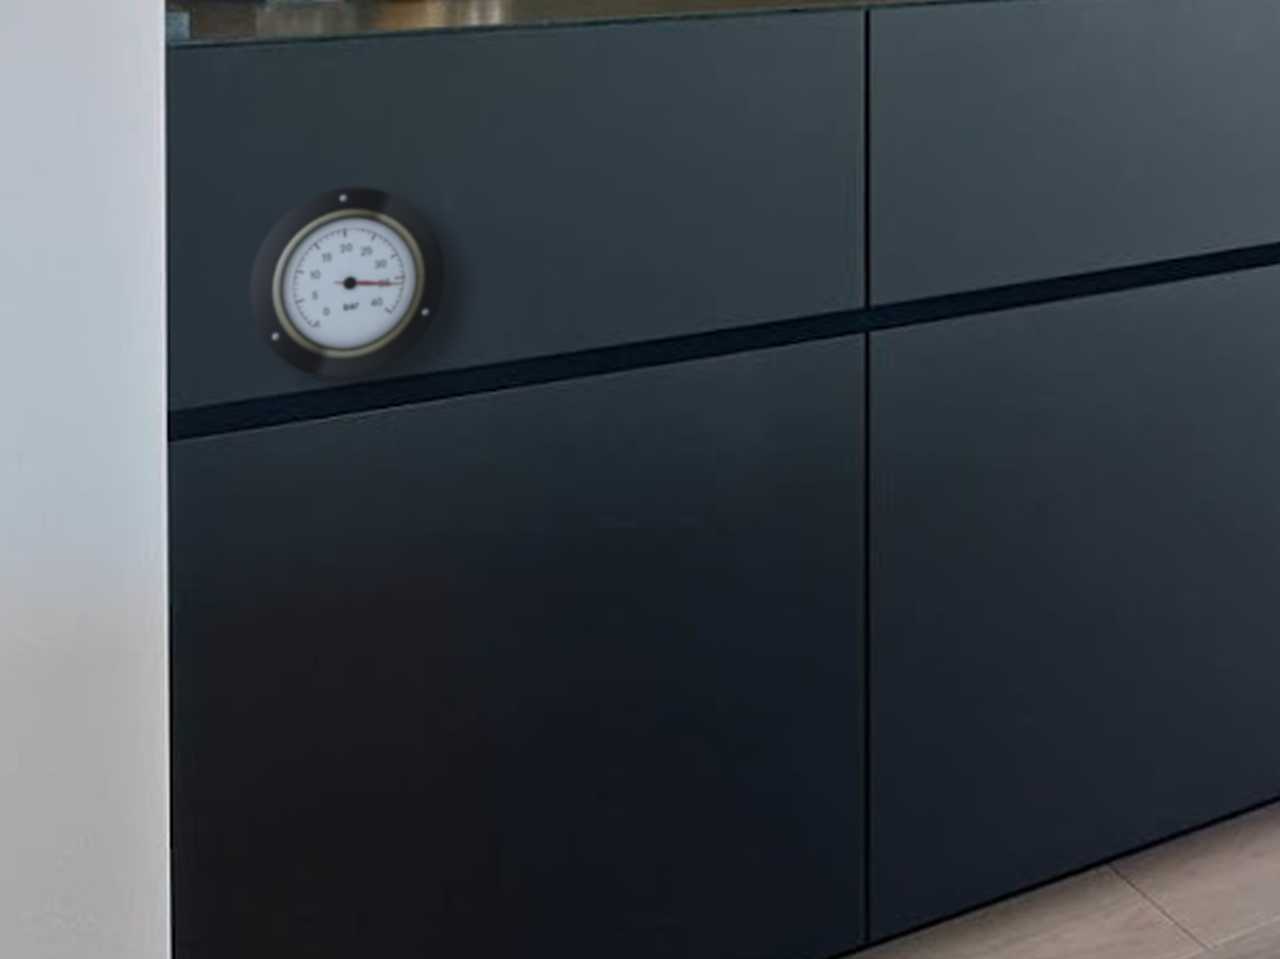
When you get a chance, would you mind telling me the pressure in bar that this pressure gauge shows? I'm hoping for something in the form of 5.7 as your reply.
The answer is 35
